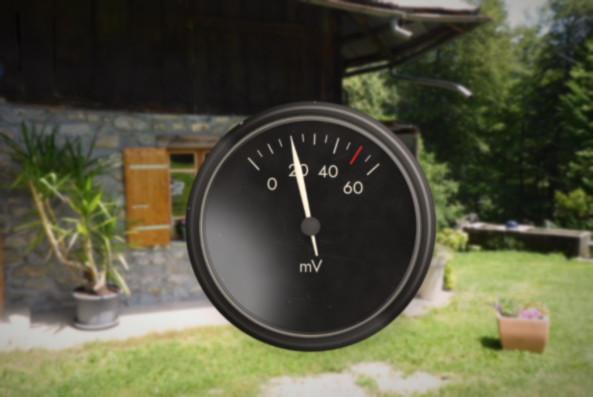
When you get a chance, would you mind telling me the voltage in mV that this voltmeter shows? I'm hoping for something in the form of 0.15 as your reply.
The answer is 20
